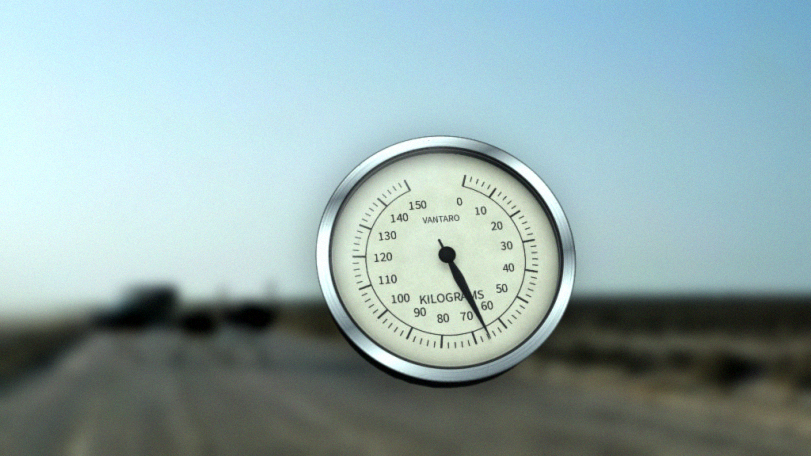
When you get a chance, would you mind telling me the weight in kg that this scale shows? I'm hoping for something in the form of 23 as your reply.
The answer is 66
